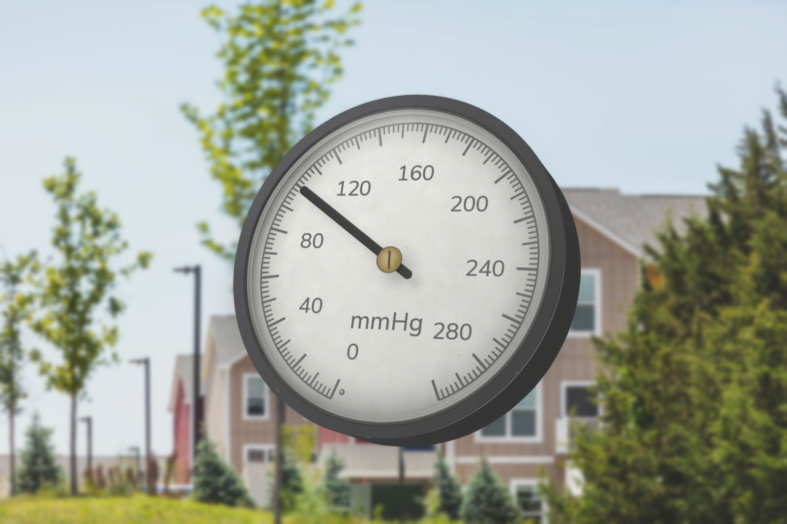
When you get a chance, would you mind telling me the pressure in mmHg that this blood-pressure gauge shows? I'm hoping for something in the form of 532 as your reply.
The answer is 100
